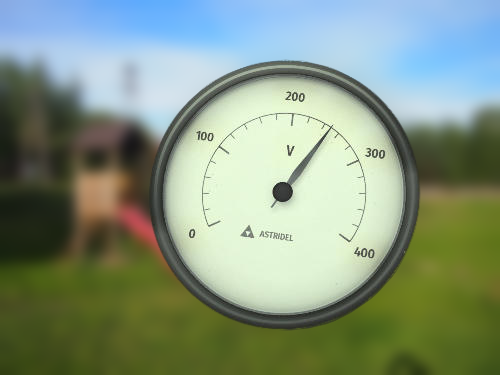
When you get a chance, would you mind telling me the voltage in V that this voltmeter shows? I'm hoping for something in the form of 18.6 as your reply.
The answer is 250
